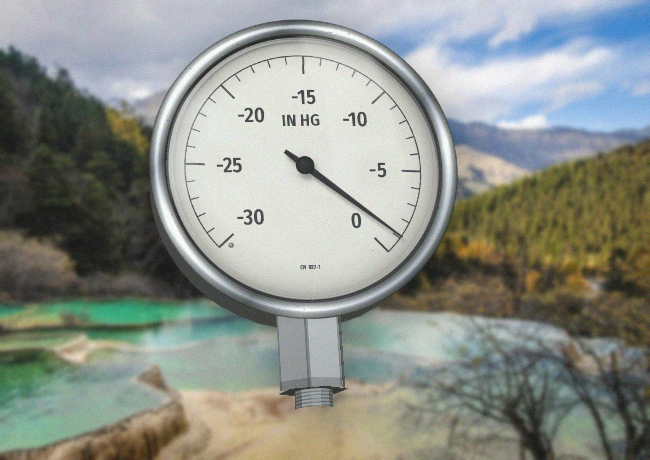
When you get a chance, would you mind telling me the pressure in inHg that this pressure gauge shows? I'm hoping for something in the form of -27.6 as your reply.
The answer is -1
